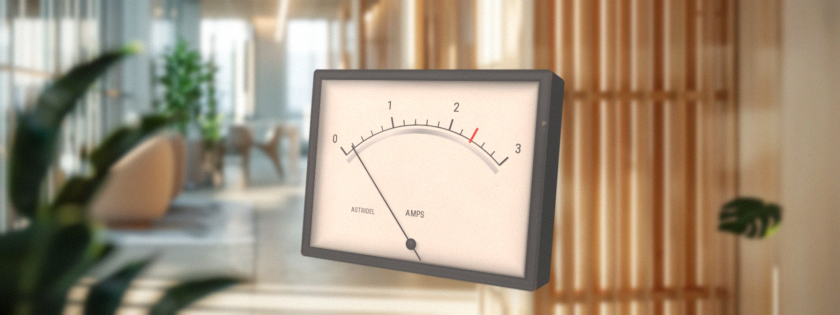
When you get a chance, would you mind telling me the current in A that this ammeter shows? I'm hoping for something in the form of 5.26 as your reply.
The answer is 0.2
